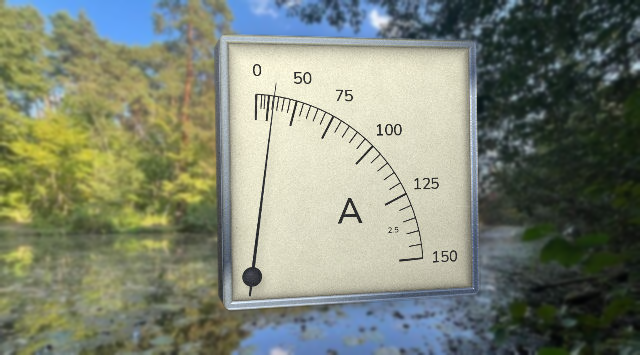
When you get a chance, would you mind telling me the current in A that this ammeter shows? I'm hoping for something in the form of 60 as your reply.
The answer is 30
